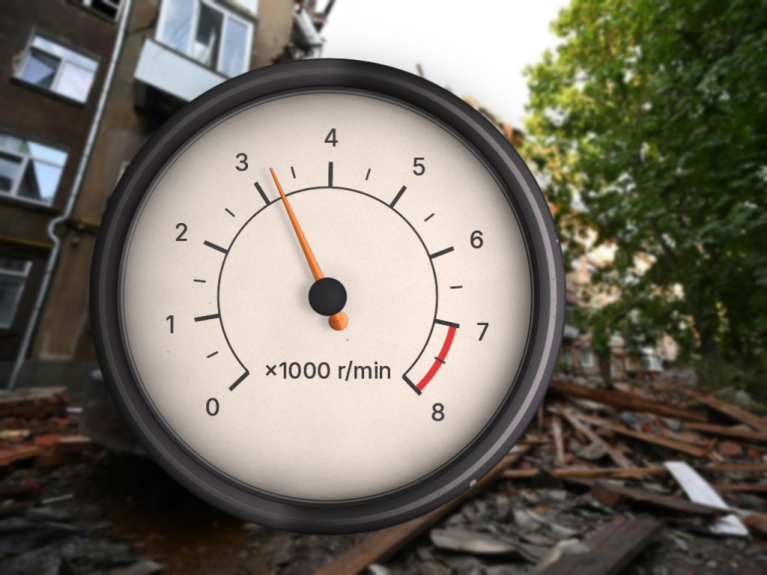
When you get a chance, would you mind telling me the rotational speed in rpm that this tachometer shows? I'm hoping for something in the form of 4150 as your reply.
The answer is 3250
